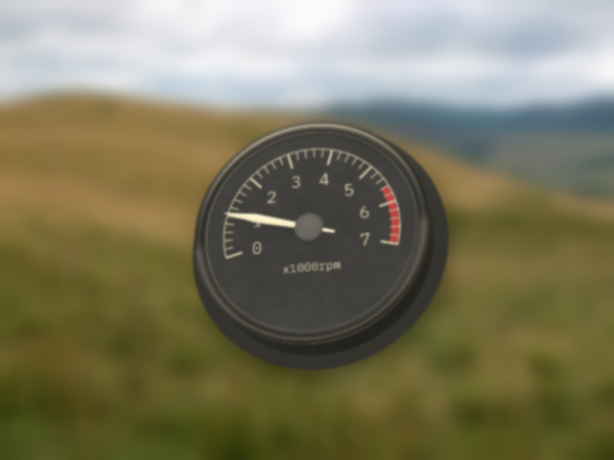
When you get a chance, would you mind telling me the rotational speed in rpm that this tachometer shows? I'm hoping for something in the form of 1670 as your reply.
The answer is 1000
